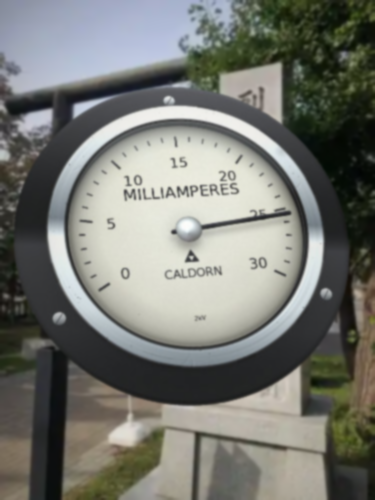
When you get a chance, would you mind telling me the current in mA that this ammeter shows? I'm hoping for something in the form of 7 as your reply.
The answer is 25.5
